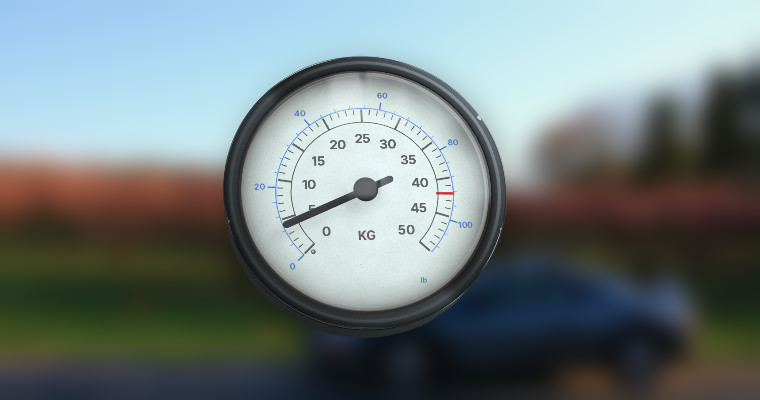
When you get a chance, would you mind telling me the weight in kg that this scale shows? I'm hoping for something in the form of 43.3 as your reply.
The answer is 4
